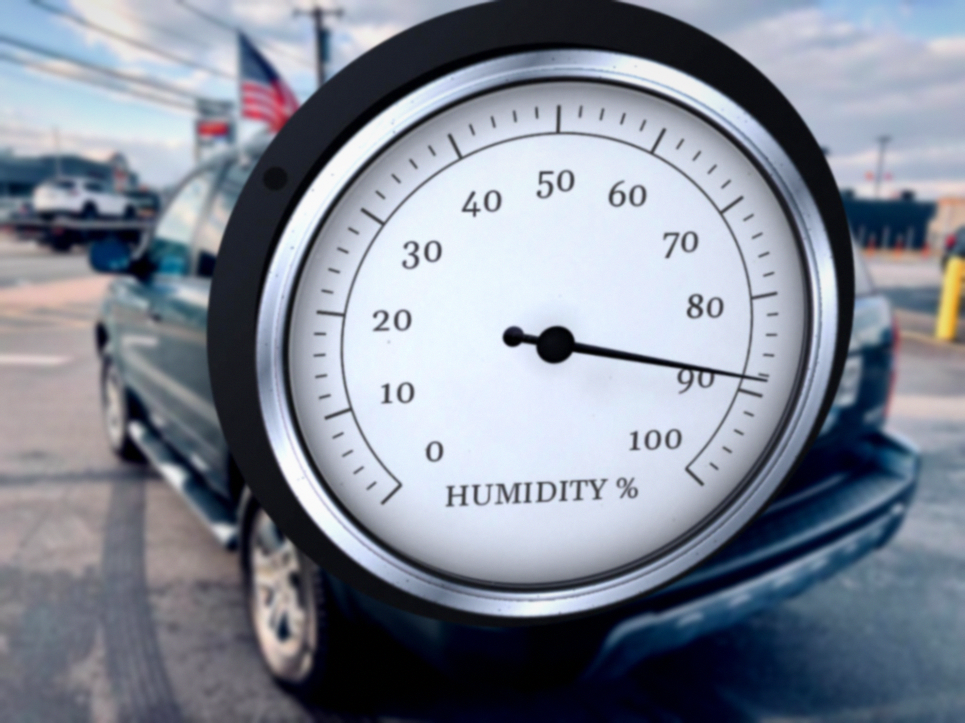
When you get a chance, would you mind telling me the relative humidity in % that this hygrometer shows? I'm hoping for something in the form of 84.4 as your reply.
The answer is 88
